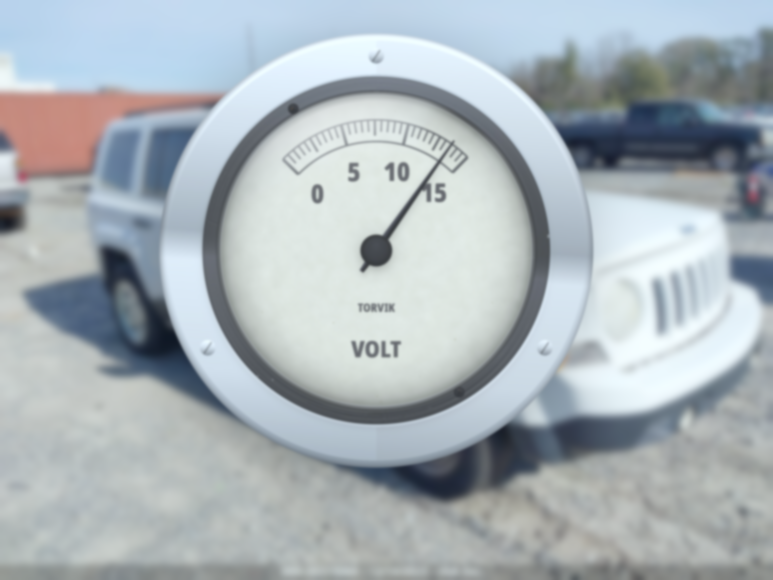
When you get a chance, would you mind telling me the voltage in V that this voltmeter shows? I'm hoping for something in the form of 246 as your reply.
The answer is 13.5
